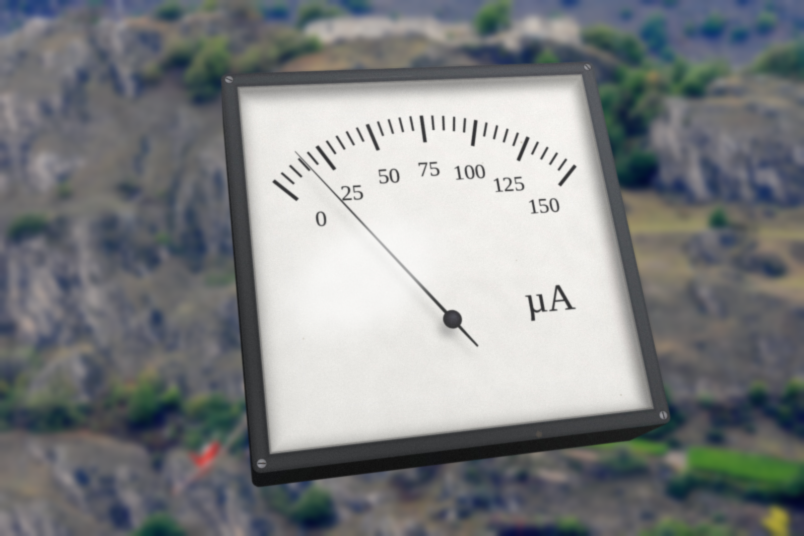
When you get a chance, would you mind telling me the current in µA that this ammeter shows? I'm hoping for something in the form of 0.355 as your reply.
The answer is 15
